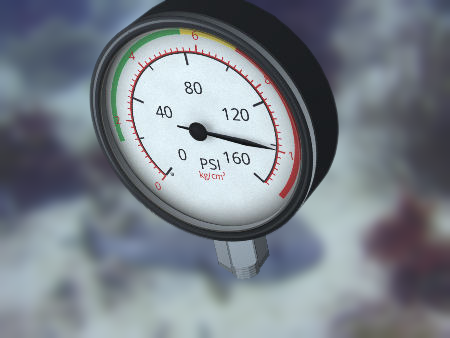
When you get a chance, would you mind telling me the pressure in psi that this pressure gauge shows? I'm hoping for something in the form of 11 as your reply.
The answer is 140
